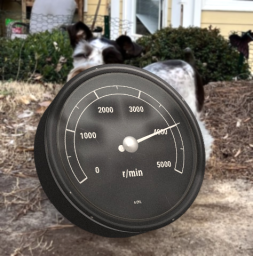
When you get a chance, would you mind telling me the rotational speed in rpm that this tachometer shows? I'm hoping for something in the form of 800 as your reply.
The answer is 4000
